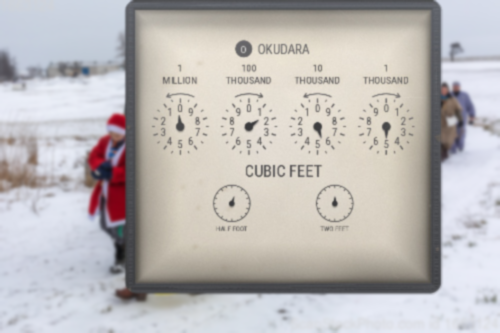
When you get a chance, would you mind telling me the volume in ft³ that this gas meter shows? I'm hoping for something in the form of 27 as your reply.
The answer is 15500
